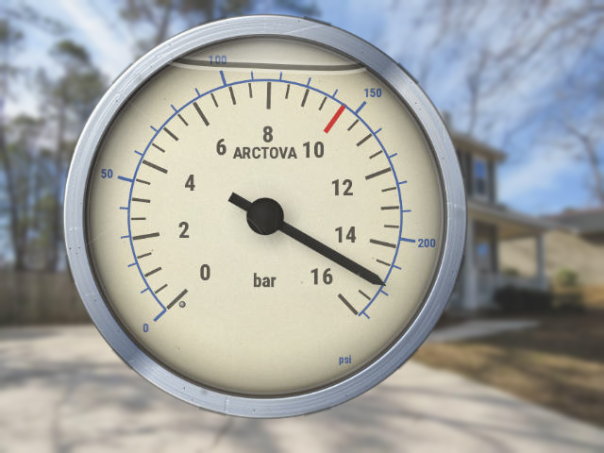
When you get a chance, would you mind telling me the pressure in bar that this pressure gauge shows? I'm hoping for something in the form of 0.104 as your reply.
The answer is 15
